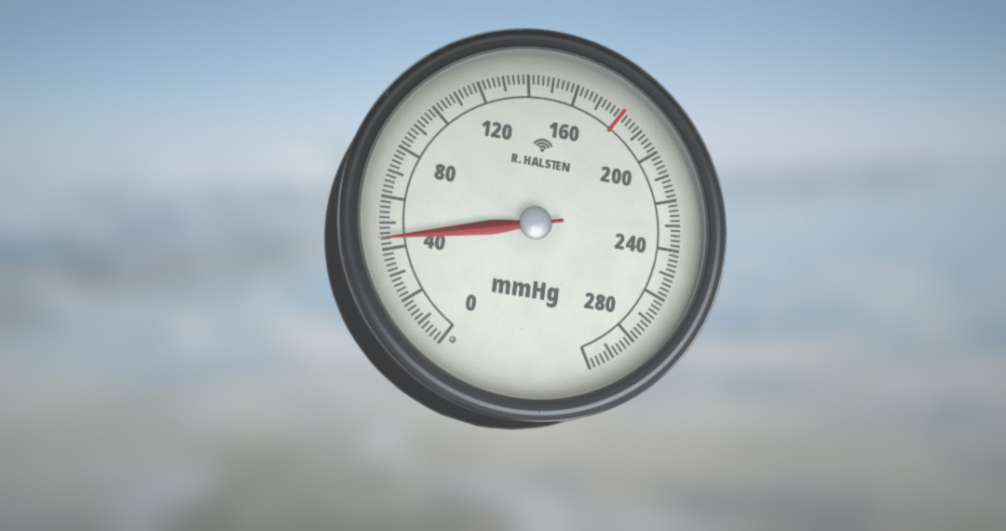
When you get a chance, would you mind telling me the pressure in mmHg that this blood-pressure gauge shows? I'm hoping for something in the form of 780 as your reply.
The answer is 44
